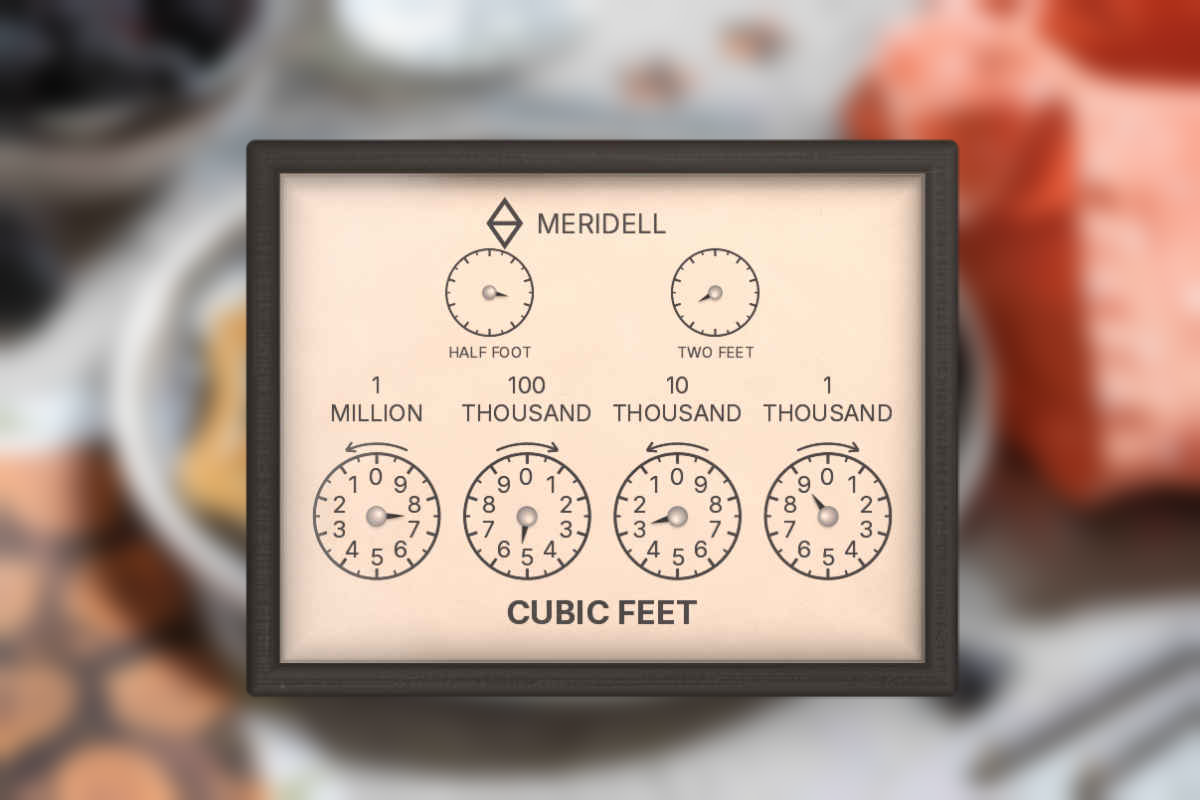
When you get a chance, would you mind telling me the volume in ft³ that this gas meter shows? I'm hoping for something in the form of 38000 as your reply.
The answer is 752900
